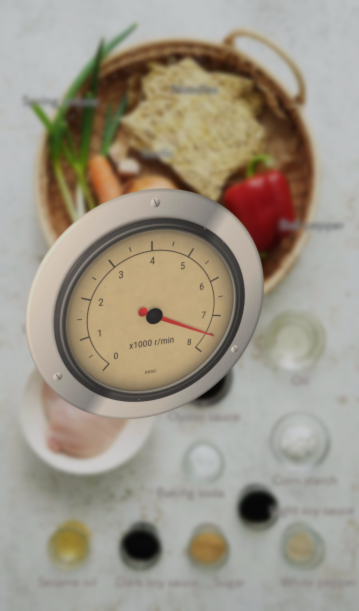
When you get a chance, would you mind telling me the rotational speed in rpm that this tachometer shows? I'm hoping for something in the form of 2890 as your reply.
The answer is 7500
